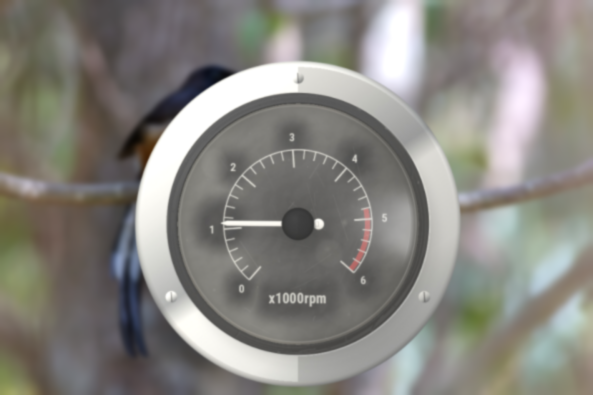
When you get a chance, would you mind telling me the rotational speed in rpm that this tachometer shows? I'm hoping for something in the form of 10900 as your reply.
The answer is 1100
